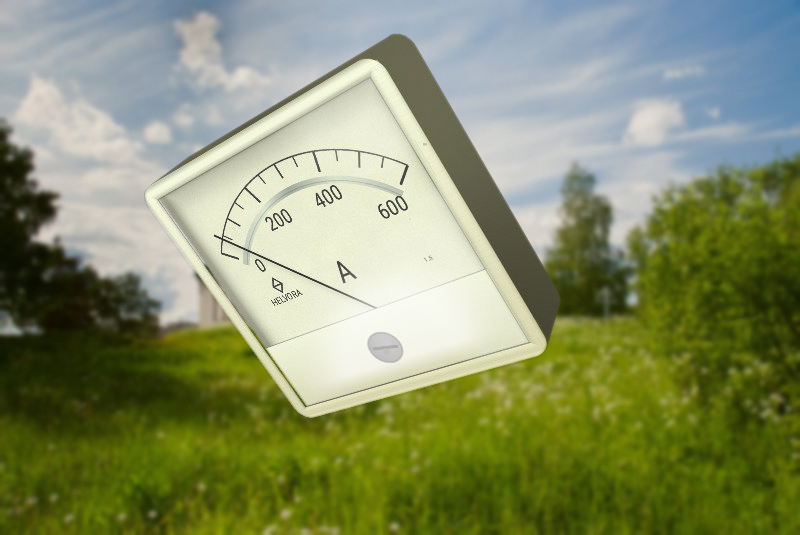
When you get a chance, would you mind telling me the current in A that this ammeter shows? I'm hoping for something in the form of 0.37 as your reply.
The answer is 50
